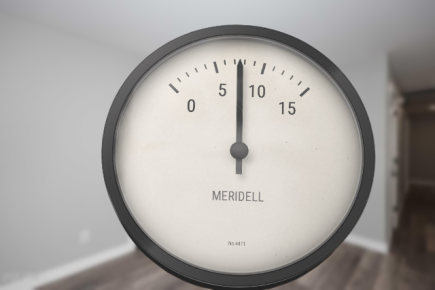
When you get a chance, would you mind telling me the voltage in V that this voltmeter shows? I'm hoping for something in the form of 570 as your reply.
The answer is 7.5
